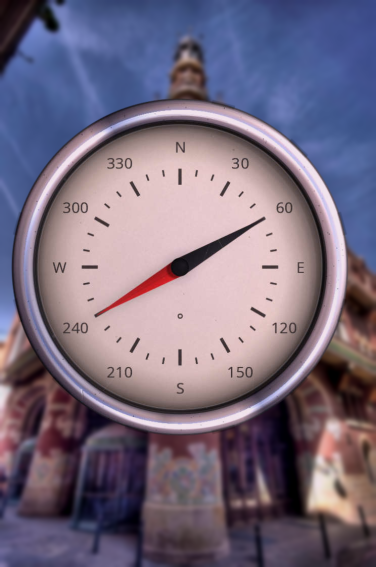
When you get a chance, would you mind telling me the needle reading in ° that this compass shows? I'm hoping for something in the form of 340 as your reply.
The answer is 240
